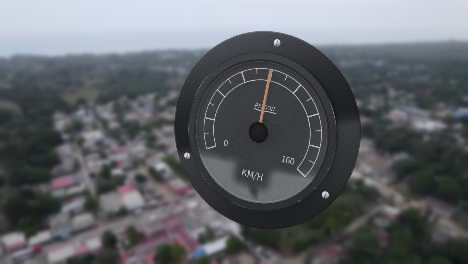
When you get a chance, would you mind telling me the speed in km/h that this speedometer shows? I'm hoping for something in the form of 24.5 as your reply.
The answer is 80
